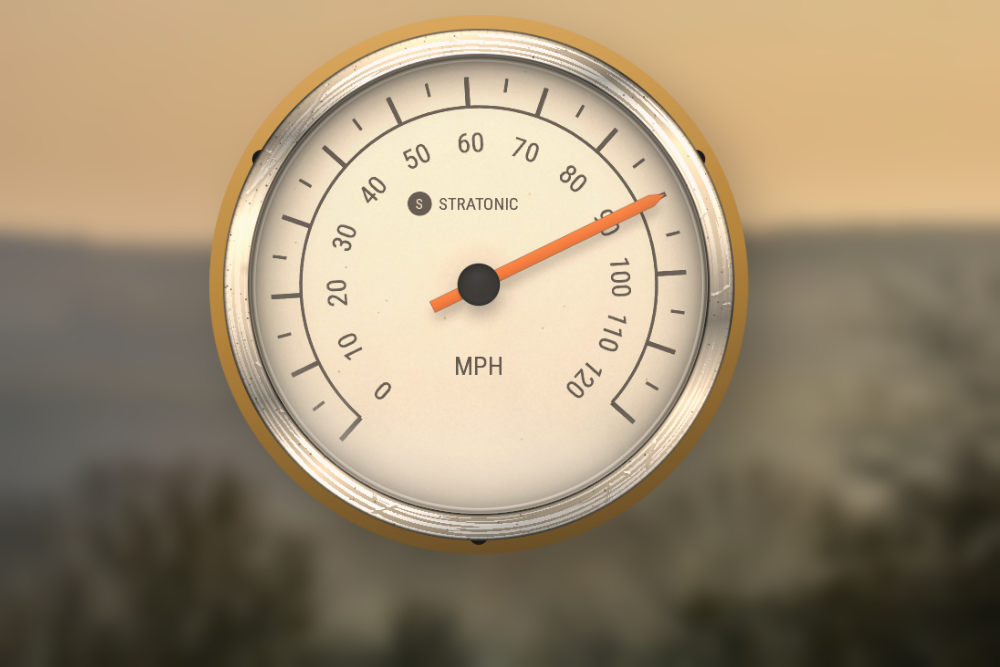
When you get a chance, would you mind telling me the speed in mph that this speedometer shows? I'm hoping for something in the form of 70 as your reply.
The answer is 90
